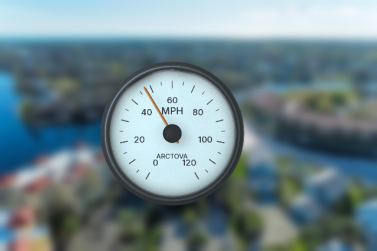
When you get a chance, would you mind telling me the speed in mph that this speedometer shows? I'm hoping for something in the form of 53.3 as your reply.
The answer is 47.5
